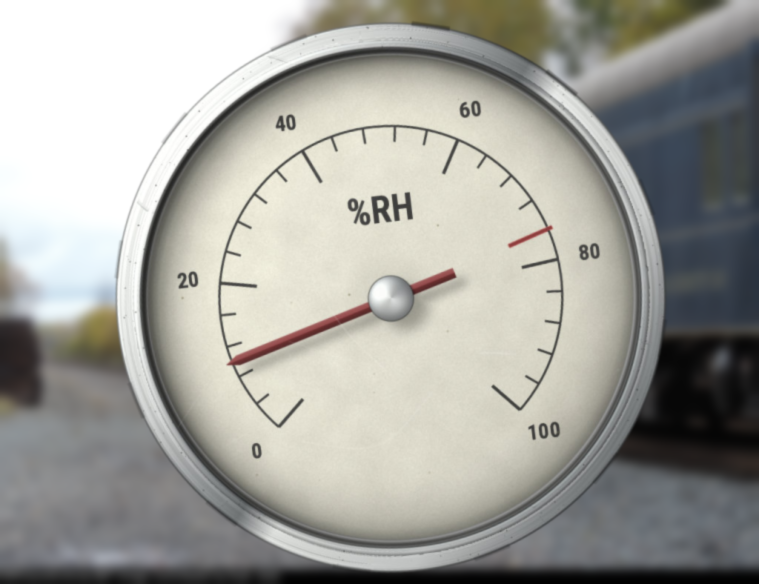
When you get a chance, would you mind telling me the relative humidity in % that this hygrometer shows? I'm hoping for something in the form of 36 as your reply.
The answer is 10
